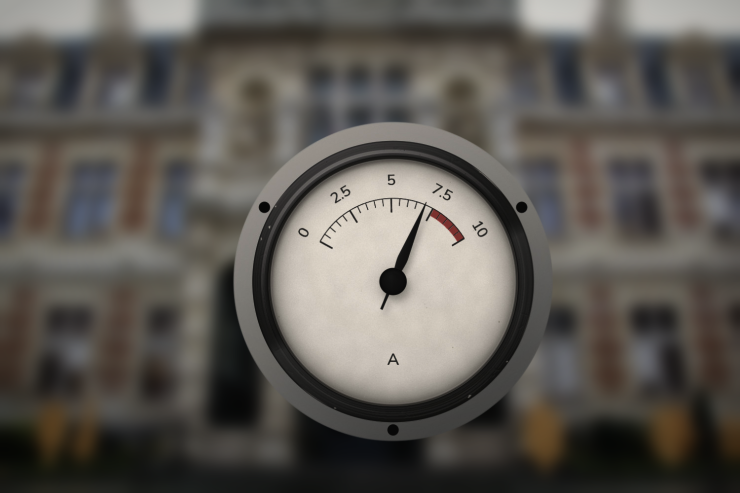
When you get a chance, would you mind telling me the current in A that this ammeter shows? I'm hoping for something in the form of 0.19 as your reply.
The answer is 7
